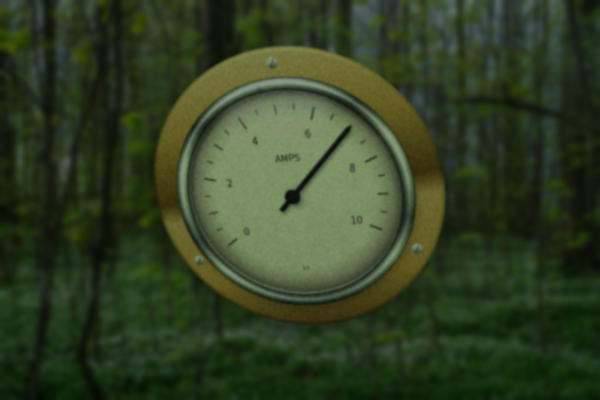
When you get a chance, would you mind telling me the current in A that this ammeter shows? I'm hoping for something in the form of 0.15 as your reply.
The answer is 7
